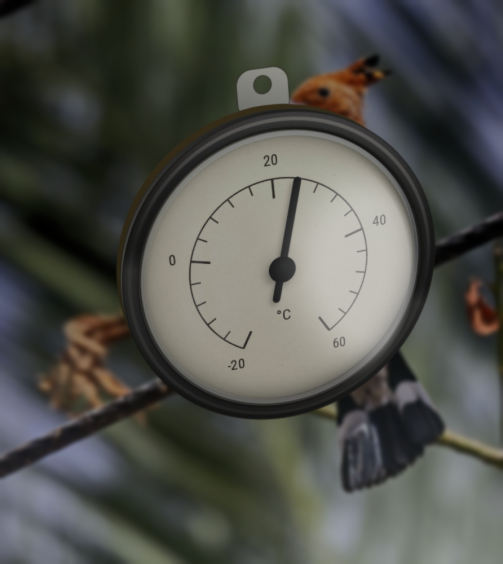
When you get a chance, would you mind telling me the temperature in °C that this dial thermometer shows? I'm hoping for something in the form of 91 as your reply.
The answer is 24
